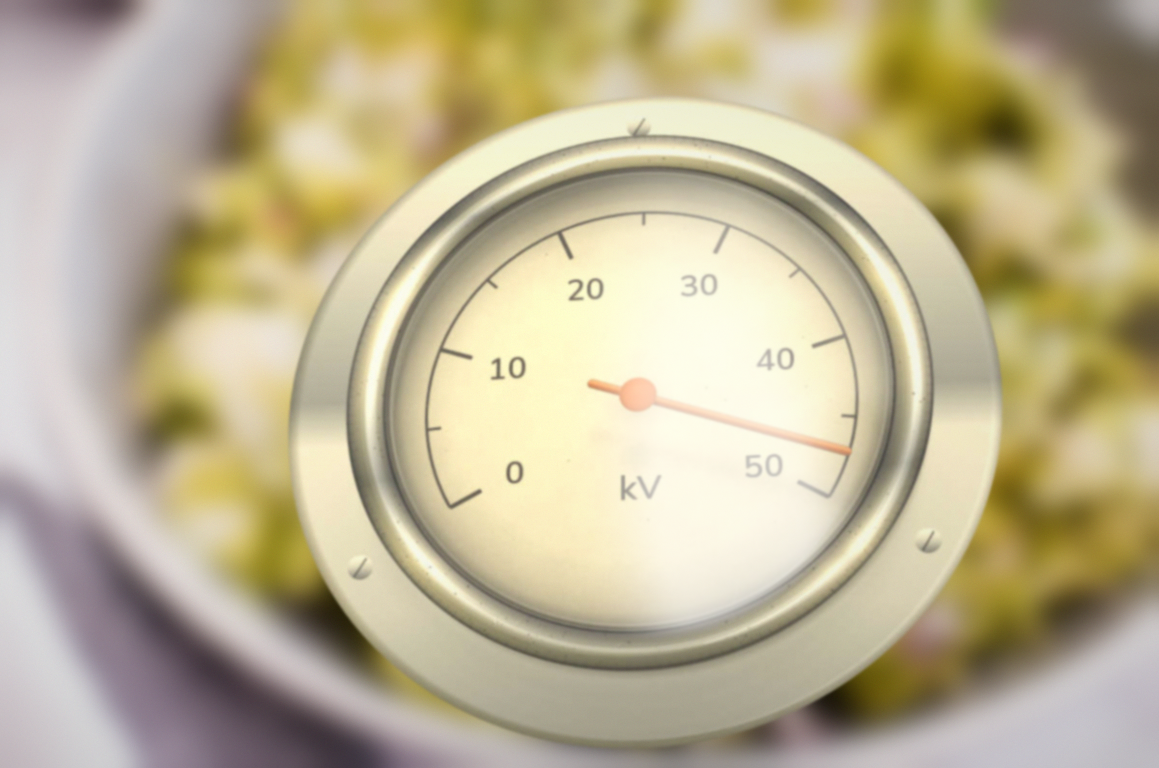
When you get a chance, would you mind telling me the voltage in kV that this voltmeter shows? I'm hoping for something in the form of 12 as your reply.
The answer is 47.5
